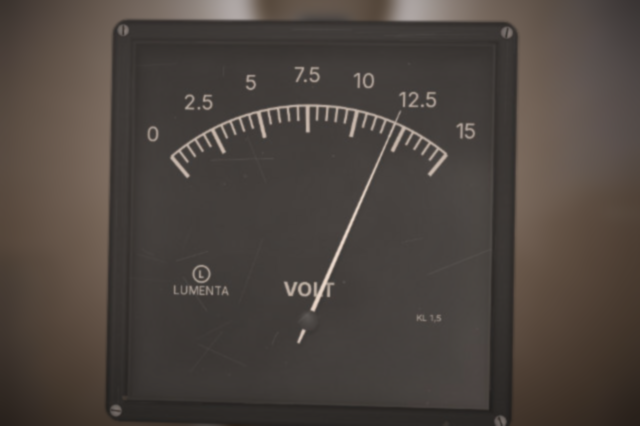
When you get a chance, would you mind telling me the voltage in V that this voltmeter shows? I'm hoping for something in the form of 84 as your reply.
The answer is 12
